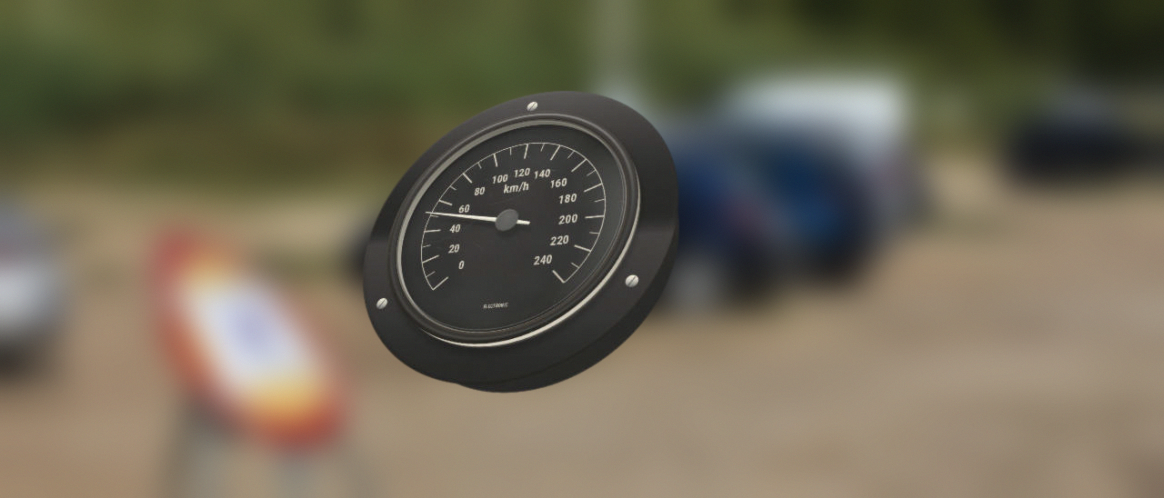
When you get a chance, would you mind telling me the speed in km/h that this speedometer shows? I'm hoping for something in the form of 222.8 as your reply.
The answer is 50
